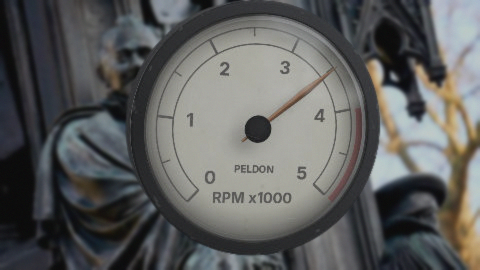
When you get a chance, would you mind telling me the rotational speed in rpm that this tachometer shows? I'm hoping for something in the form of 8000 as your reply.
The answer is 3500
